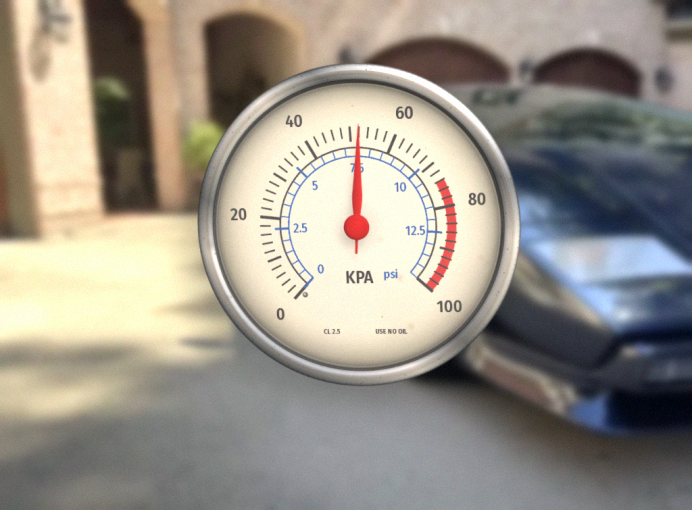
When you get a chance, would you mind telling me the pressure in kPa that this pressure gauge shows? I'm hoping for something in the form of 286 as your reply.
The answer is 52
